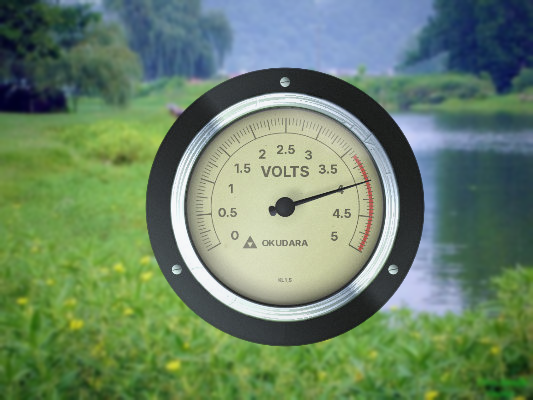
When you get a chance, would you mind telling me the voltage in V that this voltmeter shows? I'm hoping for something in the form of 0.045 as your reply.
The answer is 4
